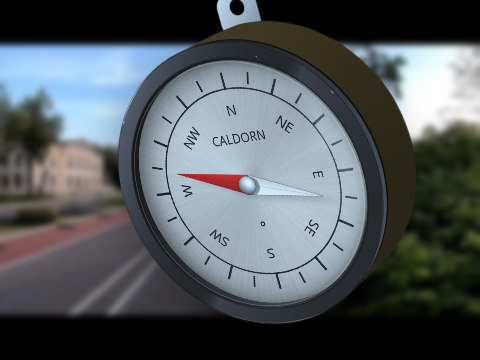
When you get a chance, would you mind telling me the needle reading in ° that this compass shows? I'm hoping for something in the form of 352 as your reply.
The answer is 285
